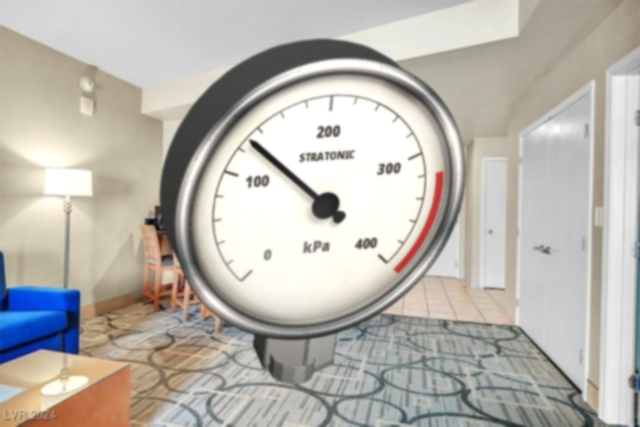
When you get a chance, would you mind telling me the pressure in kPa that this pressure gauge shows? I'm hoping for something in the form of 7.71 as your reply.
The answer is 130
